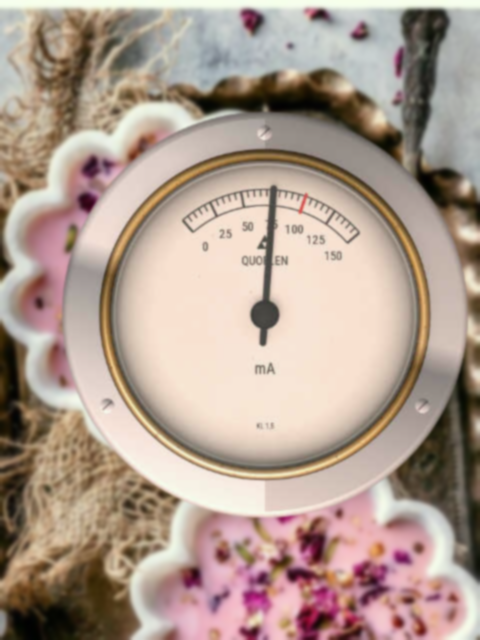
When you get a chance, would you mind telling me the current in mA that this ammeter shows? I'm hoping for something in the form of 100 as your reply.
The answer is 75
